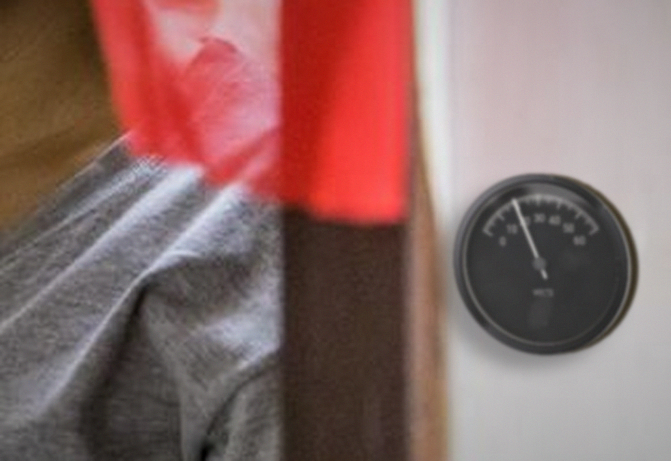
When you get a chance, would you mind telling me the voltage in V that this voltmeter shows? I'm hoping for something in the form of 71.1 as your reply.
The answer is 20
